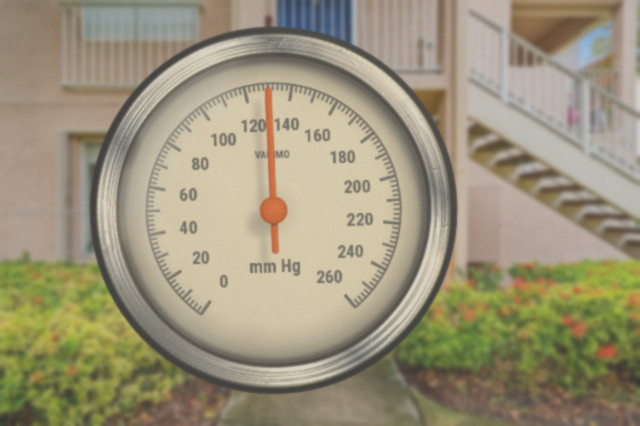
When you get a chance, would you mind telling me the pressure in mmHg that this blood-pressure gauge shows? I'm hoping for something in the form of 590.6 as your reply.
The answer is 130
